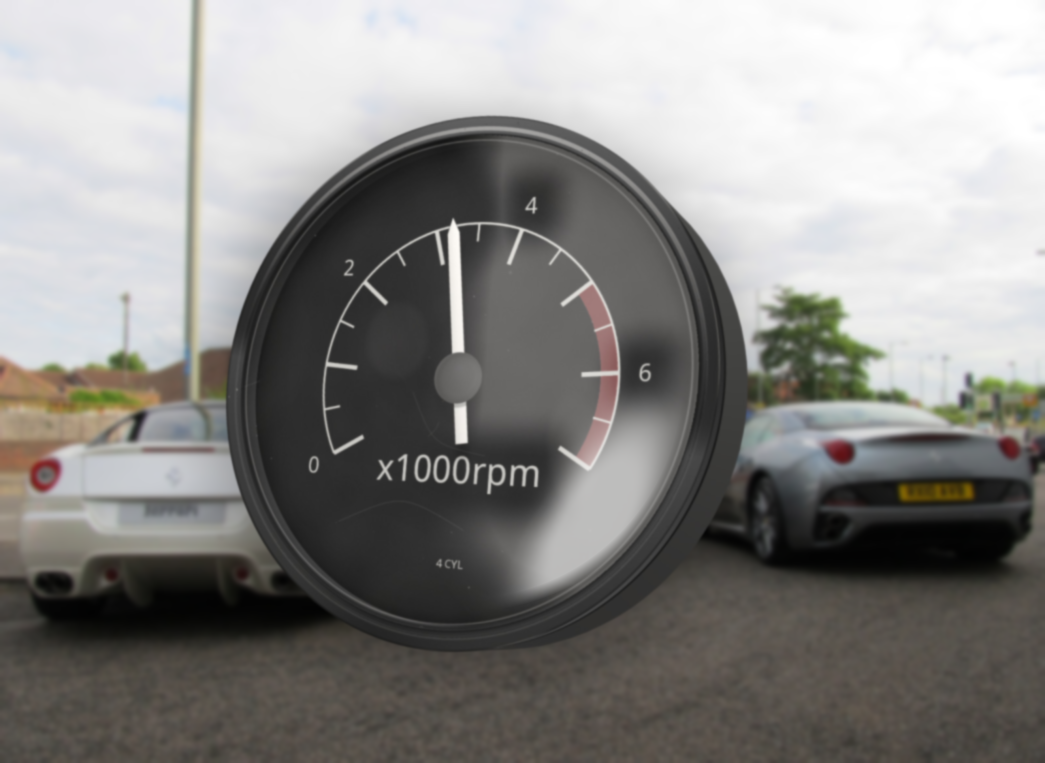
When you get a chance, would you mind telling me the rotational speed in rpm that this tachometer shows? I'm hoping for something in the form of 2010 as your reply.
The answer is 3250
